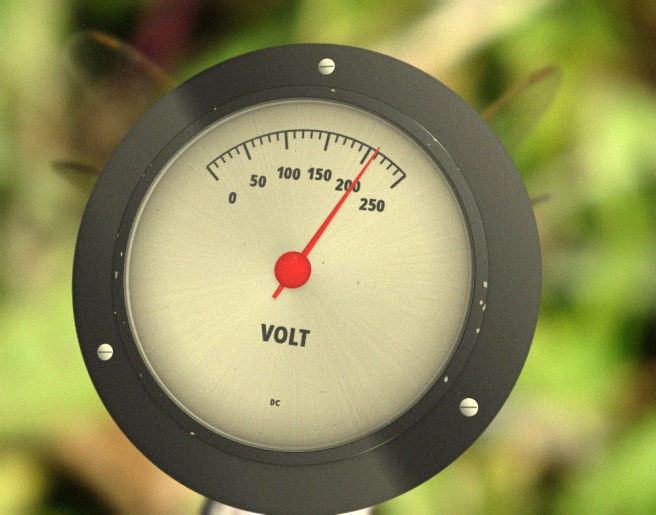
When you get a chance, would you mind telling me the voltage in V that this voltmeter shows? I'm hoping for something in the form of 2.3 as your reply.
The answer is 210
